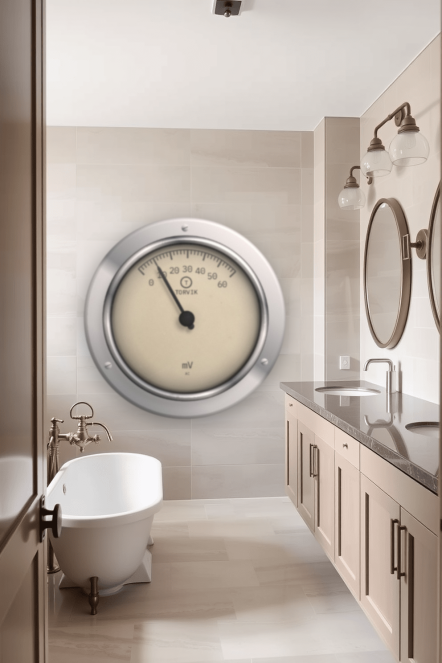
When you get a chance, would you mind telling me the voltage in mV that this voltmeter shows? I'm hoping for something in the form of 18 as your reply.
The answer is 10
